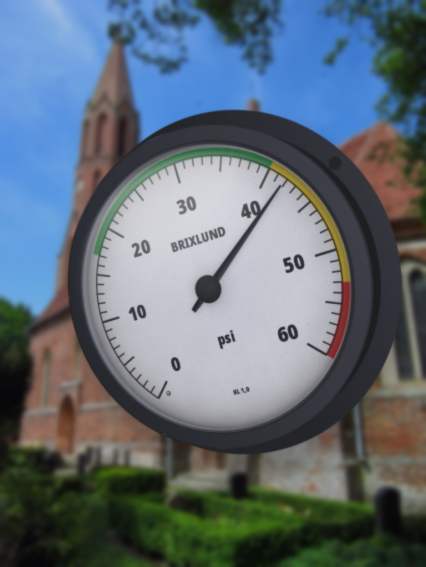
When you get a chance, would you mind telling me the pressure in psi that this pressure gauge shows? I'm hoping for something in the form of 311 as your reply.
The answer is 42
